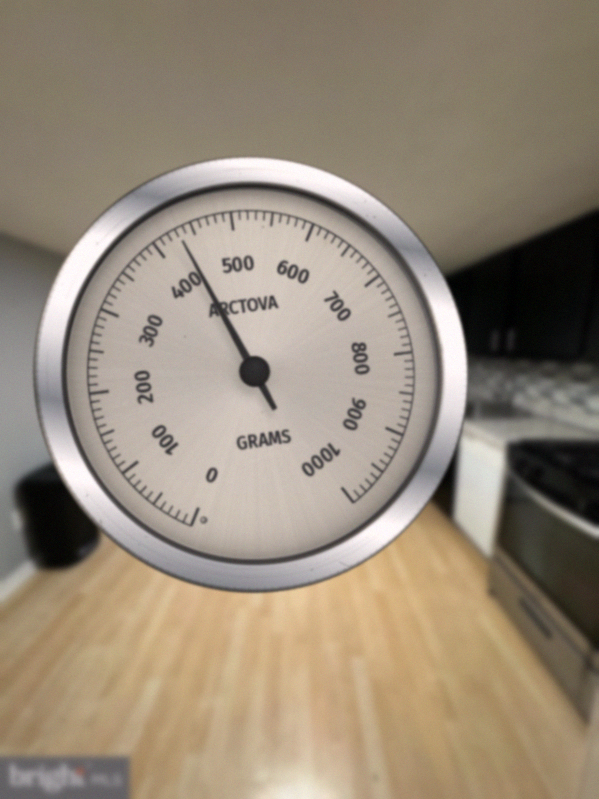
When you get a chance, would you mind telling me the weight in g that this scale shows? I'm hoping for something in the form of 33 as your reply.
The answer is 430
